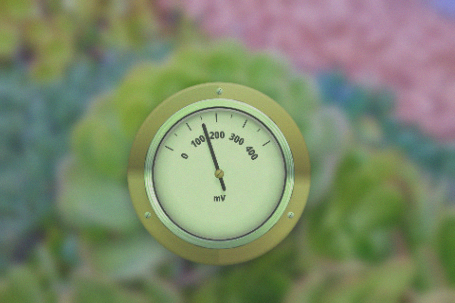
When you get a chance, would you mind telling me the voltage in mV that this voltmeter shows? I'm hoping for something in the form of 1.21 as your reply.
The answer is 150
